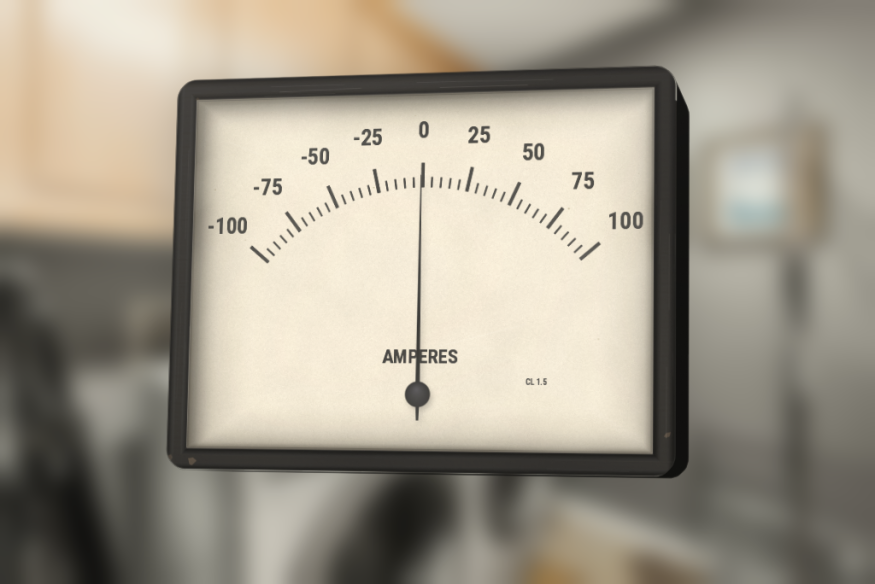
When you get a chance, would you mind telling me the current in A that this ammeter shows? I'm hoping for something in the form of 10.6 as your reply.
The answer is 0
